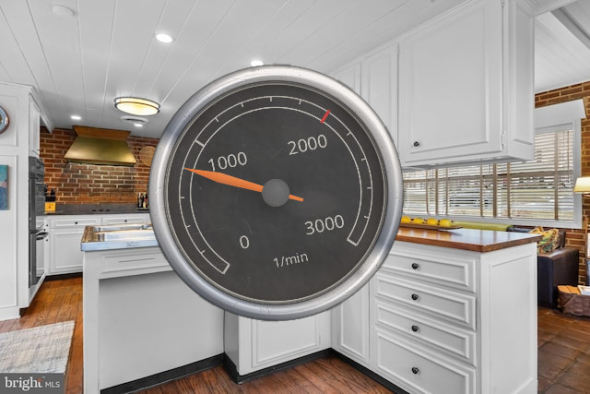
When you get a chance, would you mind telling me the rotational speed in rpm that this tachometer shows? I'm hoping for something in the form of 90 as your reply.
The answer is 800
